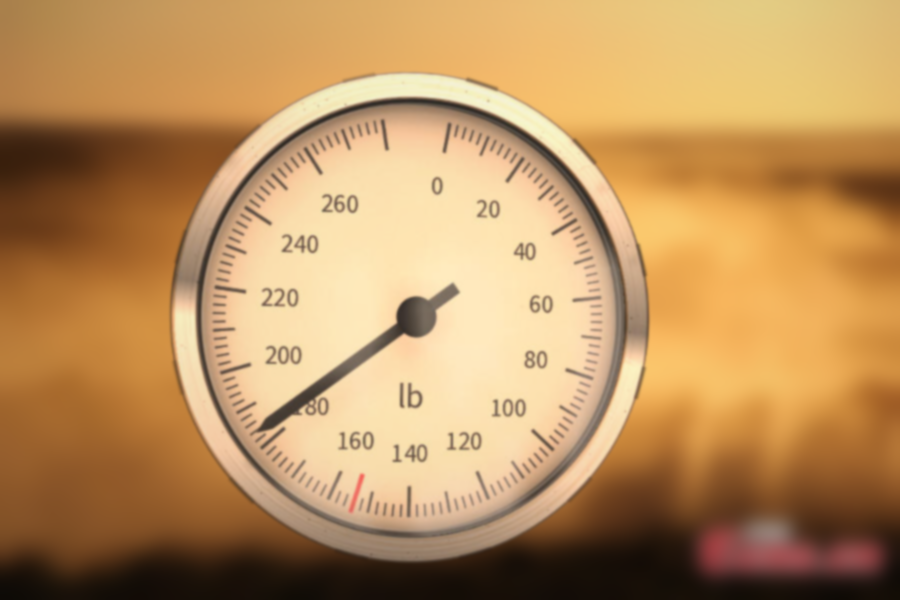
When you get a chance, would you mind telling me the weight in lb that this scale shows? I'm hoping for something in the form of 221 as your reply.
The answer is 184
